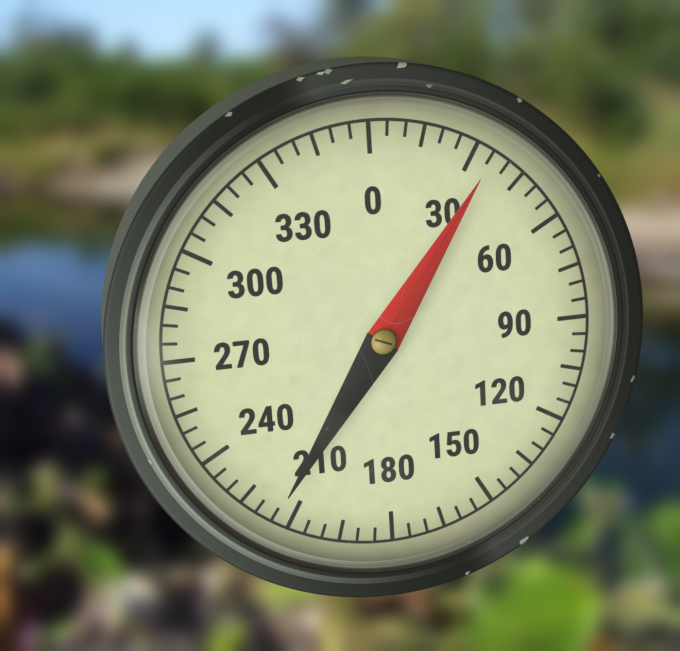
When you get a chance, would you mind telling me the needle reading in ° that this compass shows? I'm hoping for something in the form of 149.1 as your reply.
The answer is 35
